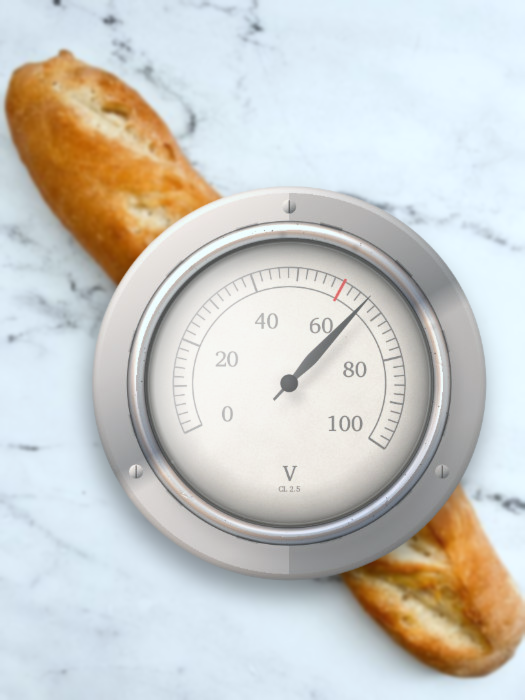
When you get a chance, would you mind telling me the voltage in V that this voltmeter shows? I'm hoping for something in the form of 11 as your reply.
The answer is 66
